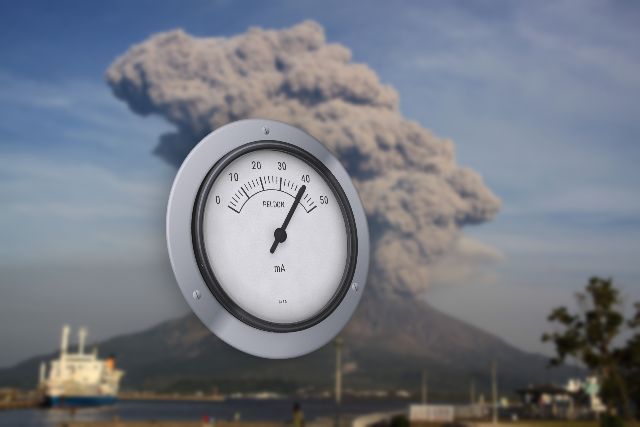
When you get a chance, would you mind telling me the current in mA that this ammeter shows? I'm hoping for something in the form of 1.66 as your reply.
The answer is 40
